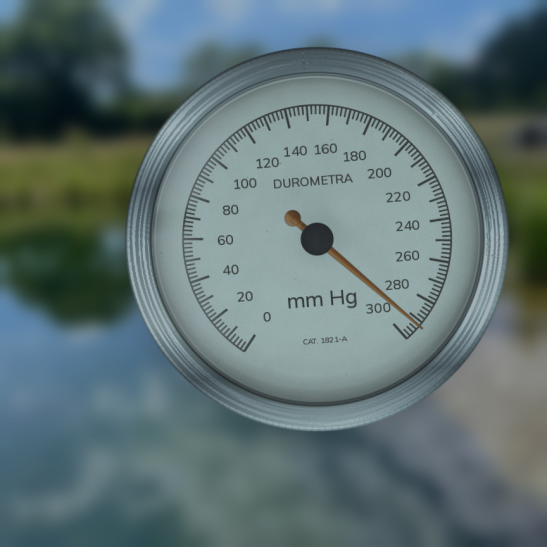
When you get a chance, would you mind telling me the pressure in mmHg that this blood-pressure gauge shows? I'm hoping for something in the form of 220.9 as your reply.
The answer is 292
